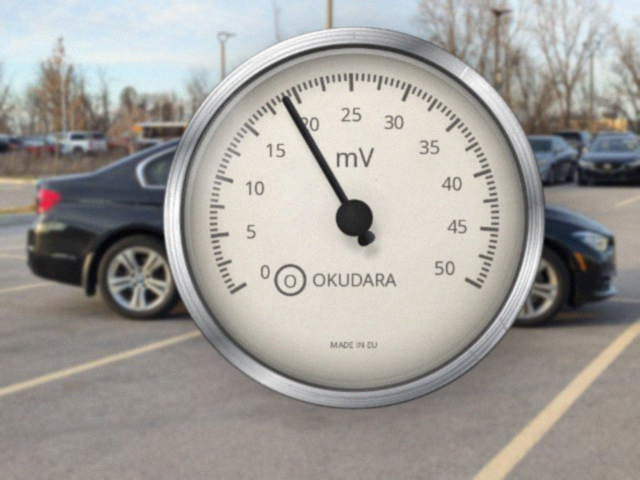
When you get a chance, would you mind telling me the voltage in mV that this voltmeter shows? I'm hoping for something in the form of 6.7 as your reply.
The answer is 19
